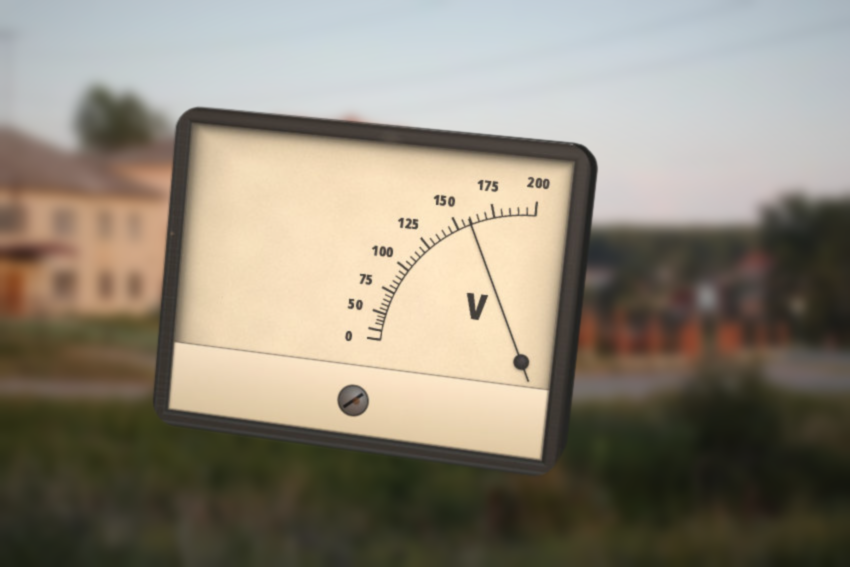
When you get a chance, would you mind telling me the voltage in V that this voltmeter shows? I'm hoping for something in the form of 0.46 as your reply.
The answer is 160
